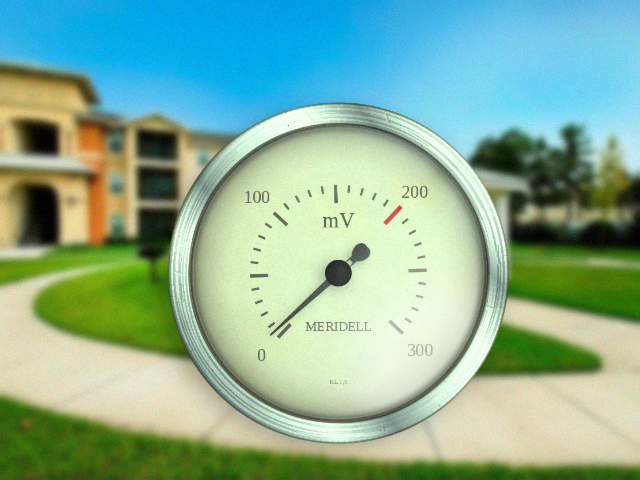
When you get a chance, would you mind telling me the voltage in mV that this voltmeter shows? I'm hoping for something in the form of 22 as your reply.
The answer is 5
